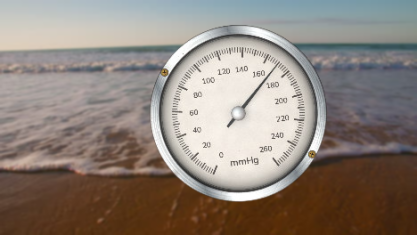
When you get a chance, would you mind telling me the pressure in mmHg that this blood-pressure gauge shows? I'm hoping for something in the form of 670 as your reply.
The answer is 170
